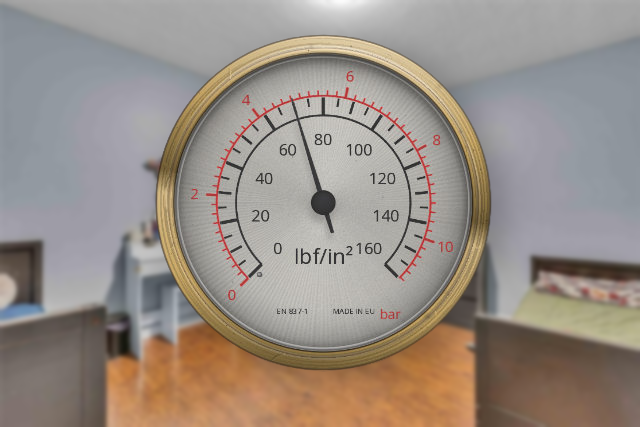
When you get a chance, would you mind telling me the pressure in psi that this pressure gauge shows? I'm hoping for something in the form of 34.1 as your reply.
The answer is 70
